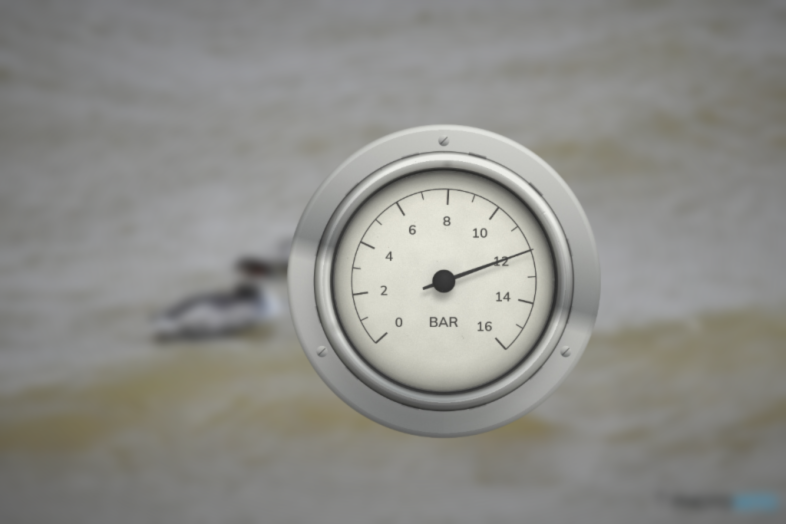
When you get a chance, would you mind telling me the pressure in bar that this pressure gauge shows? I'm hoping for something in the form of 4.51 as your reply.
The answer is 12
